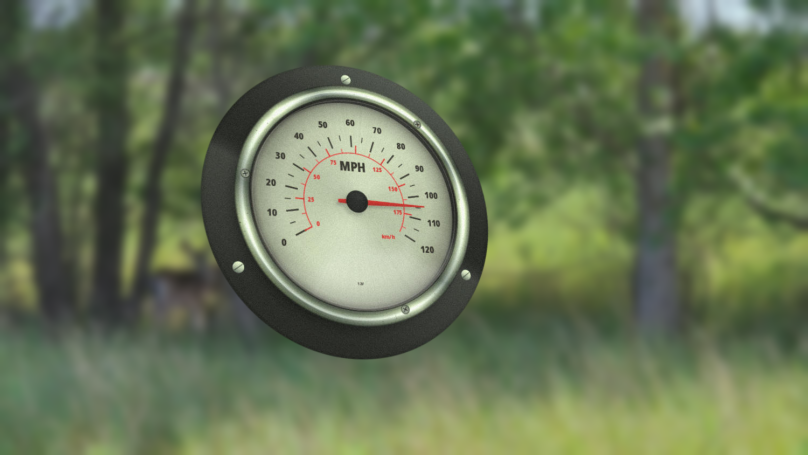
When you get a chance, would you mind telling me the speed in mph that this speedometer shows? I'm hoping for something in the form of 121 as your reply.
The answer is 105
